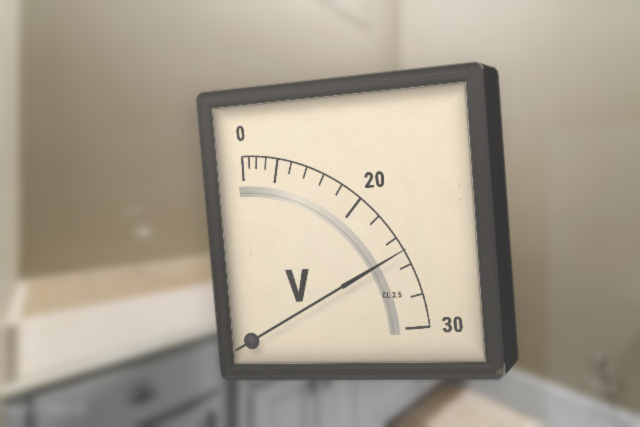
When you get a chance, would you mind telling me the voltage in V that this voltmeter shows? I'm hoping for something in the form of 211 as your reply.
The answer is 25
